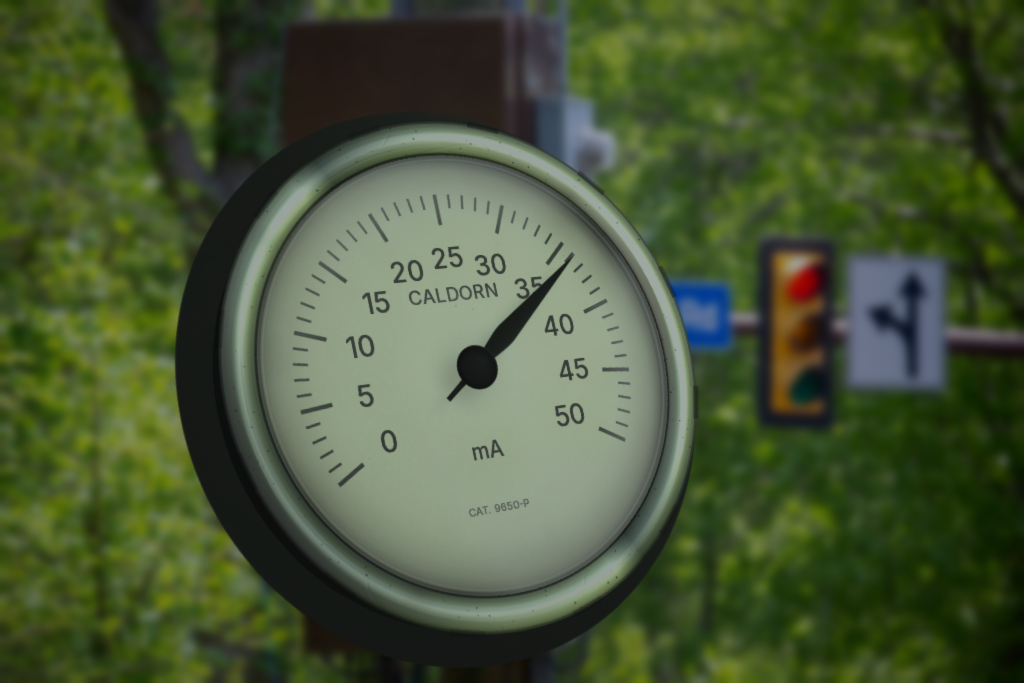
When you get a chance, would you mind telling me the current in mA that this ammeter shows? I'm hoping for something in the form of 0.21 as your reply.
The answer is 36
